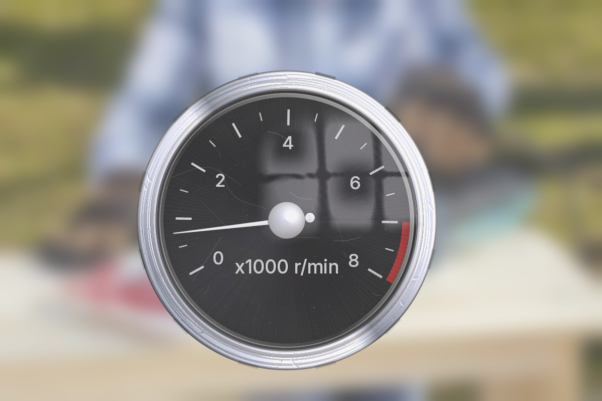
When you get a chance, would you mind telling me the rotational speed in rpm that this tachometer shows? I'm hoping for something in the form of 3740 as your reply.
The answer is 750
